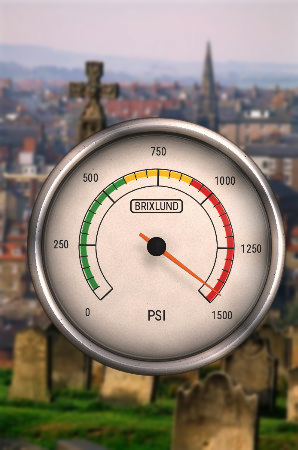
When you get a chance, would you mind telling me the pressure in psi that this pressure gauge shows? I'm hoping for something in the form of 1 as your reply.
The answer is 1450
